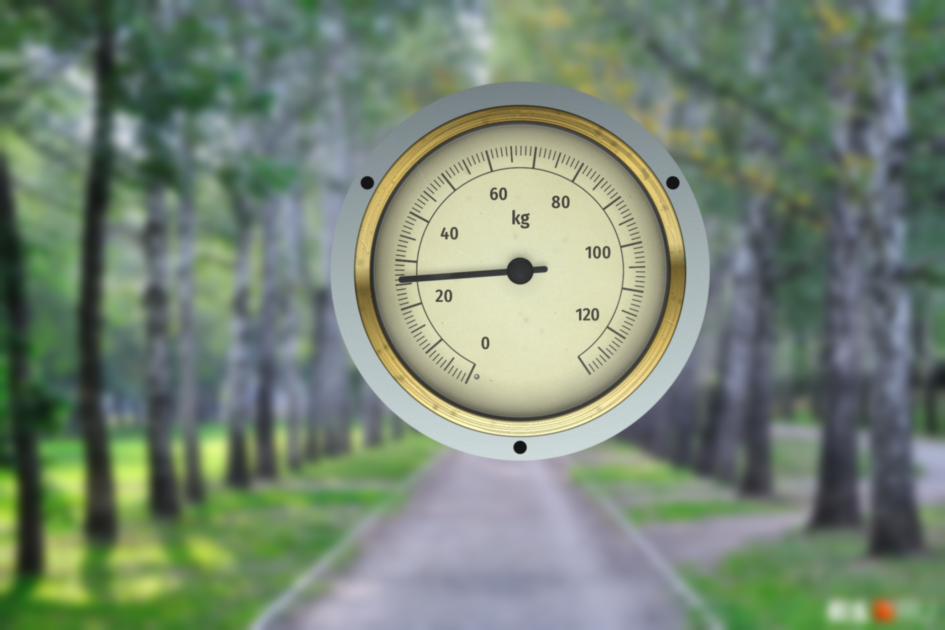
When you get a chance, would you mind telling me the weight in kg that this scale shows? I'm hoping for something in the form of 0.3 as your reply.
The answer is 26
